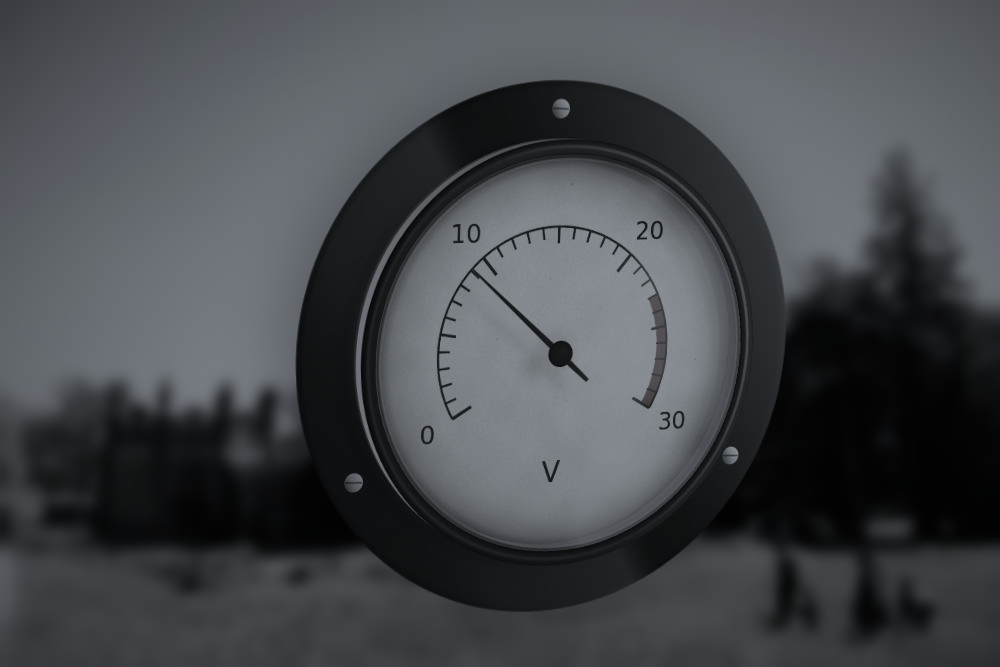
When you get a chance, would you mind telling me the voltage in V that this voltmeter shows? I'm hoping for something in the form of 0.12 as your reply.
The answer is 9
